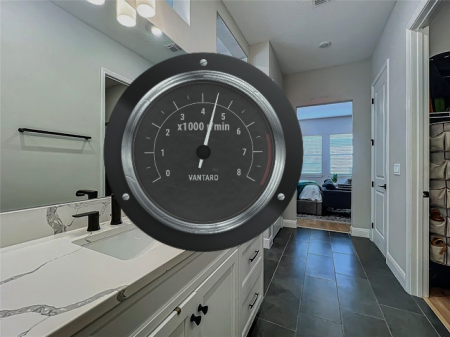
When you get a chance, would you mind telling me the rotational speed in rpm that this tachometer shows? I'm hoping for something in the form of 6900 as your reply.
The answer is 4500
